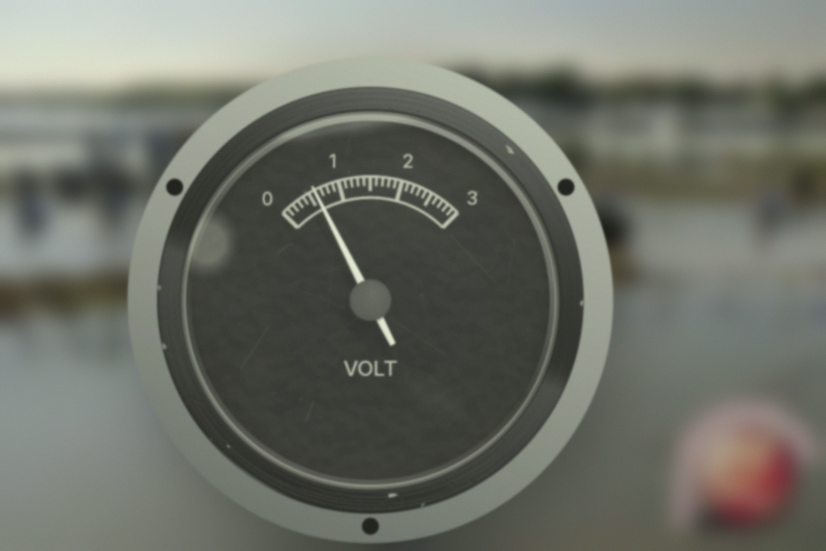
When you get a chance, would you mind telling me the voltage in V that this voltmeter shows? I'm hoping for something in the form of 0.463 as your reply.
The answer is 0.6
